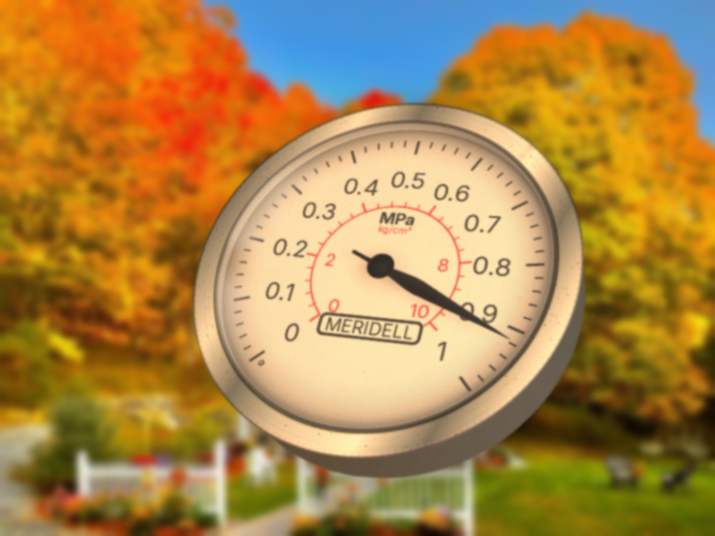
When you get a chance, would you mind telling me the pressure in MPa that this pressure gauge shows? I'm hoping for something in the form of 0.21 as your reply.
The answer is 0.92
